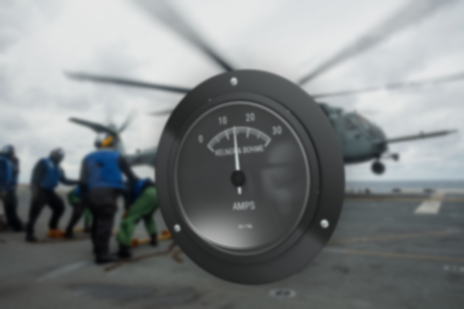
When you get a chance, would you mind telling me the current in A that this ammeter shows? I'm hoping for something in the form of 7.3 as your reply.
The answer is 15
